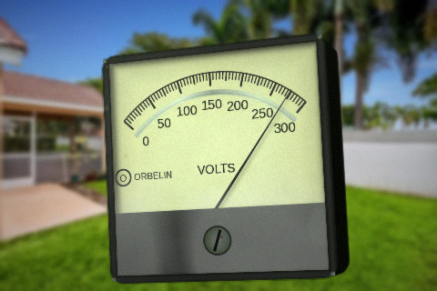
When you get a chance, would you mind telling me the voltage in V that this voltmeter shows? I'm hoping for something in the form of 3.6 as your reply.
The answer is 275
